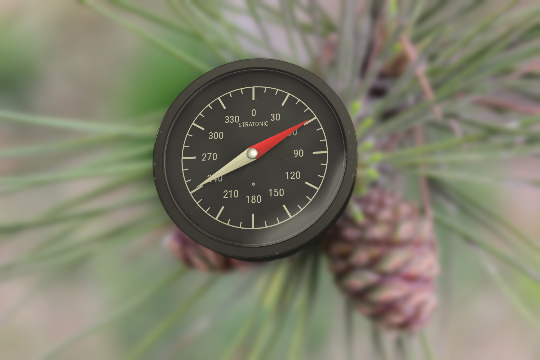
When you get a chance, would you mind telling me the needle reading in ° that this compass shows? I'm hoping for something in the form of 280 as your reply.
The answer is 60
